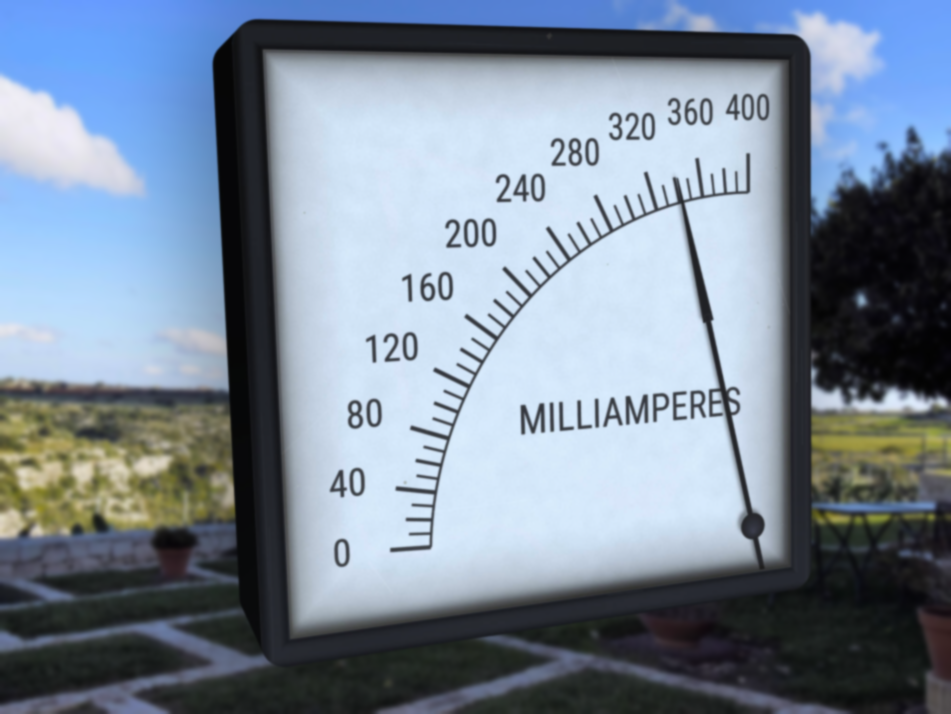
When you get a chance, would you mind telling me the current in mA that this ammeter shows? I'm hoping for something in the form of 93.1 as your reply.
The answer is 340
